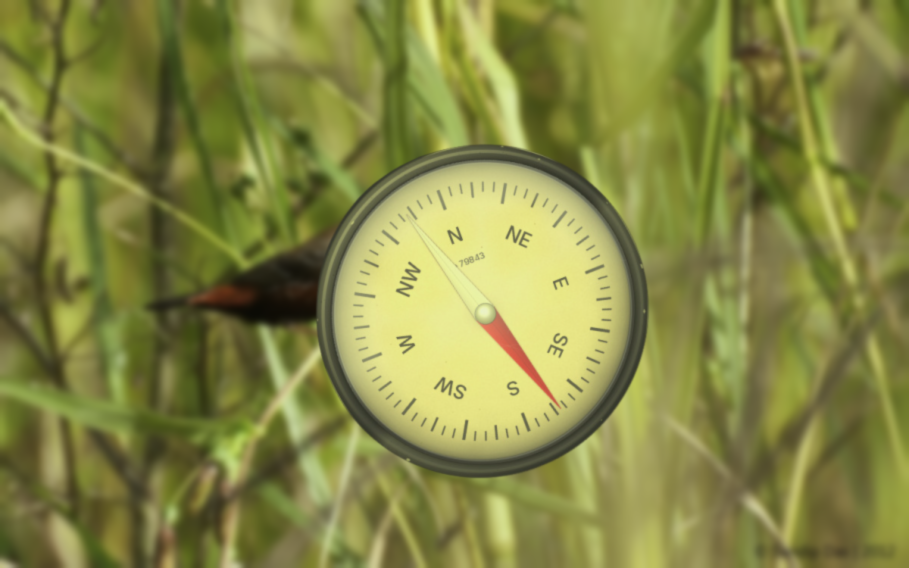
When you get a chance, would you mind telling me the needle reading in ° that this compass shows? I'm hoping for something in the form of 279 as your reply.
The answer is 162.5
